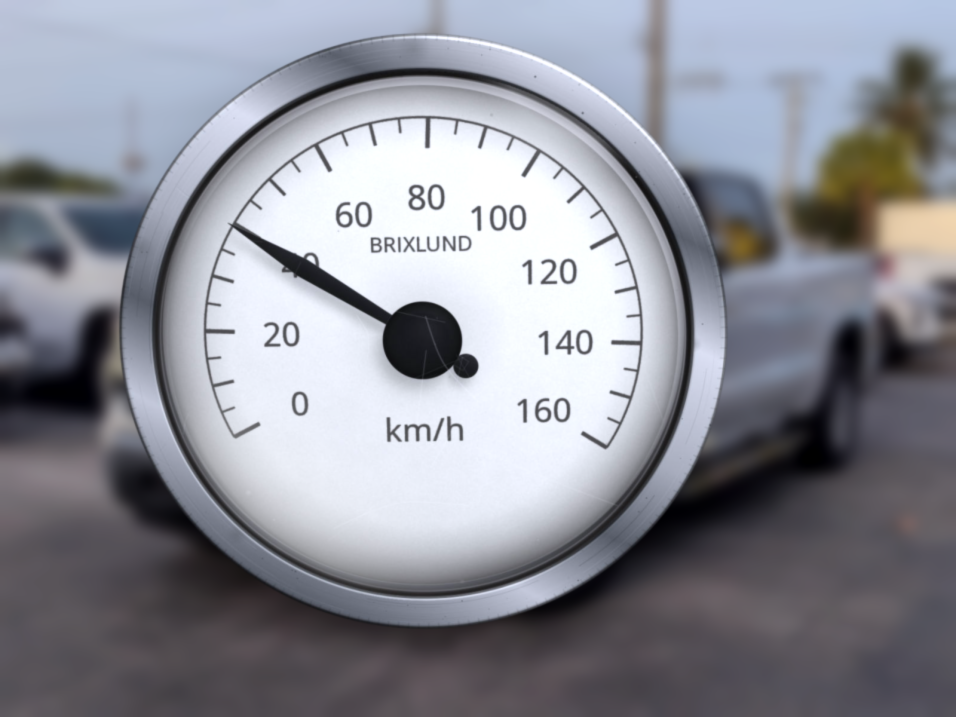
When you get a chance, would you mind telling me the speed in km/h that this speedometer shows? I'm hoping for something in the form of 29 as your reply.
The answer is 40
